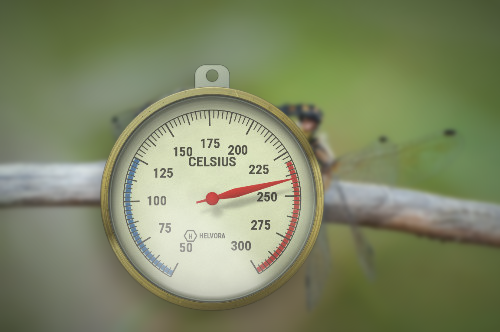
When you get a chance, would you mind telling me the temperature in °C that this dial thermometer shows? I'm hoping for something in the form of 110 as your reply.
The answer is 240
